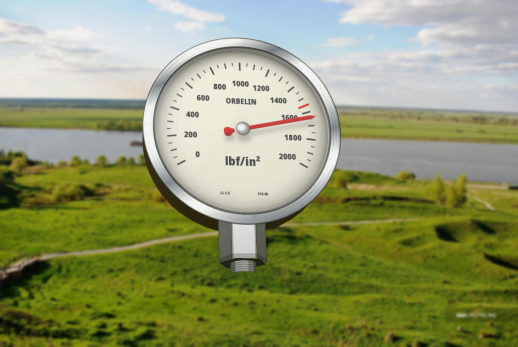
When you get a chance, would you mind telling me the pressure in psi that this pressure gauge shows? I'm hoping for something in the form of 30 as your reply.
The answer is 1650
